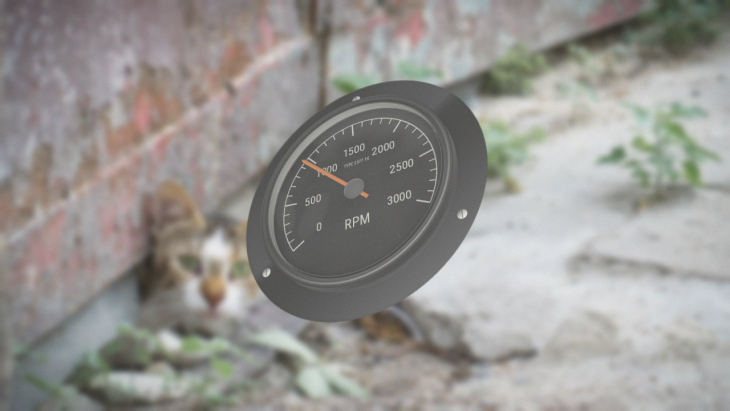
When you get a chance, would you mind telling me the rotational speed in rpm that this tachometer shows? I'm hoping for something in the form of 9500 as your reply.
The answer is 950
